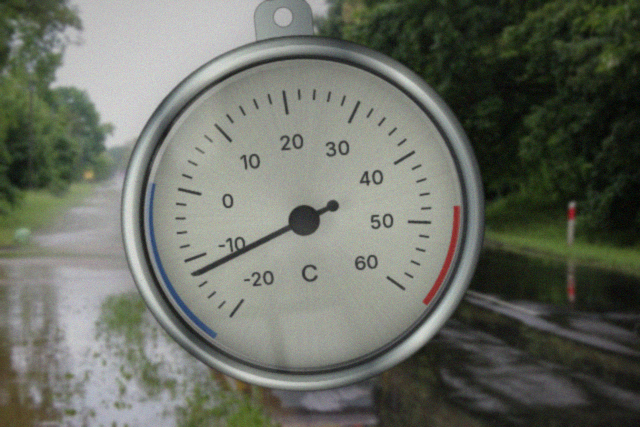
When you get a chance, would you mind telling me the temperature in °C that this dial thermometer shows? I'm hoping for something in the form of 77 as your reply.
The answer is -12
